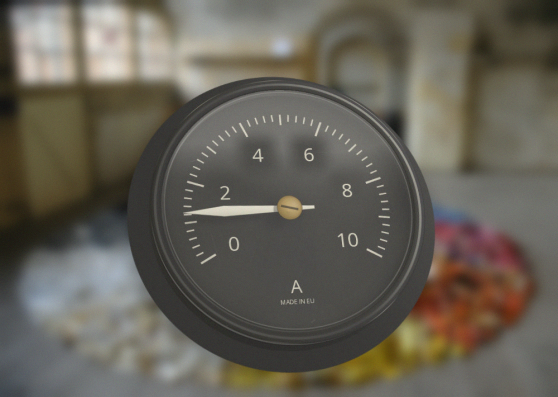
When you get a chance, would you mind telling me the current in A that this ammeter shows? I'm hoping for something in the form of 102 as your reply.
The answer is 1.2
